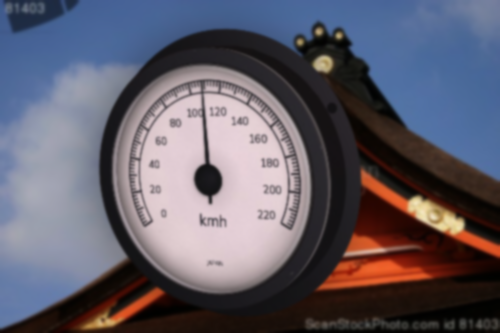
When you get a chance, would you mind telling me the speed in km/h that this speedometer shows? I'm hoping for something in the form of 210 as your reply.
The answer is 110
